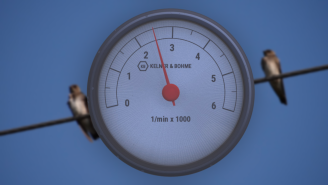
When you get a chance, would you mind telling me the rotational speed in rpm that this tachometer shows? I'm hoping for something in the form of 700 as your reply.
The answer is 2500
